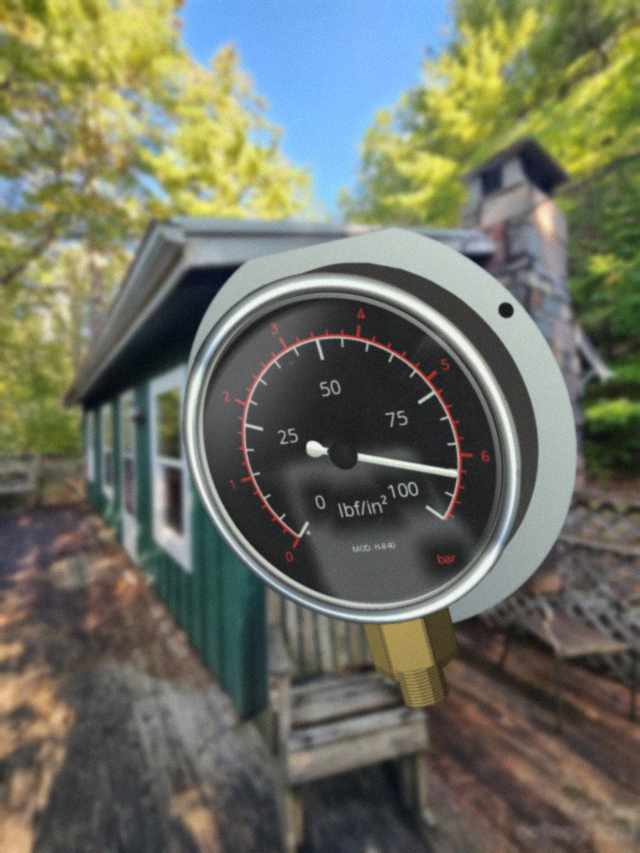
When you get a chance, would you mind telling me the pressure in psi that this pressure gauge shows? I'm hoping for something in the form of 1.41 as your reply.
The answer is 90
